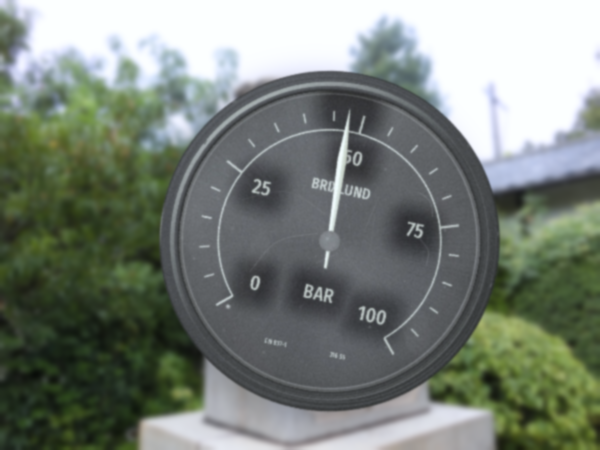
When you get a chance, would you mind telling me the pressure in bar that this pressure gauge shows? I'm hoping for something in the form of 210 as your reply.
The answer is 47.5
